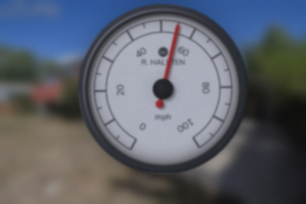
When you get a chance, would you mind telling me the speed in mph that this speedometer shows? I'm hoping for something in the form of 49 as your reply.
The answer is 55
